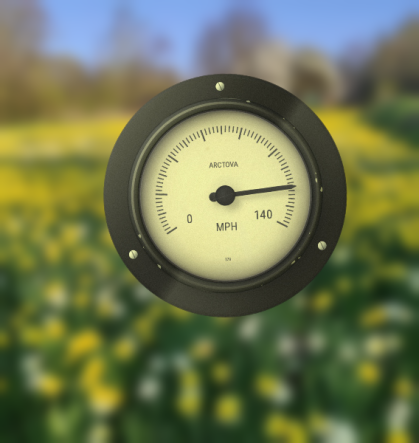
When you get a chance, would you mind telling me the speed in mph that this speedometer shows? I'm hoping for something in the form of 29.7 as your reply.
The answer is 120
